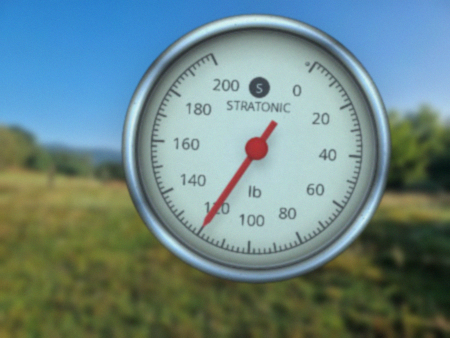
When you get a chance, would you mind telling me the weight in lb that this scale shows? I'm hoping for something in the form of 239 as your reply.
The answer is 120
